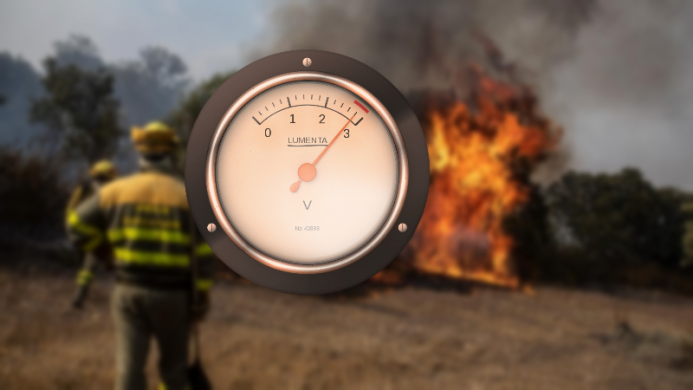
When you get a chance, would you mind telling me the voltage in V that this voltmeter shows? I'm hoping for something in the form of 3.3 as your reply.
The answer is 2.8
